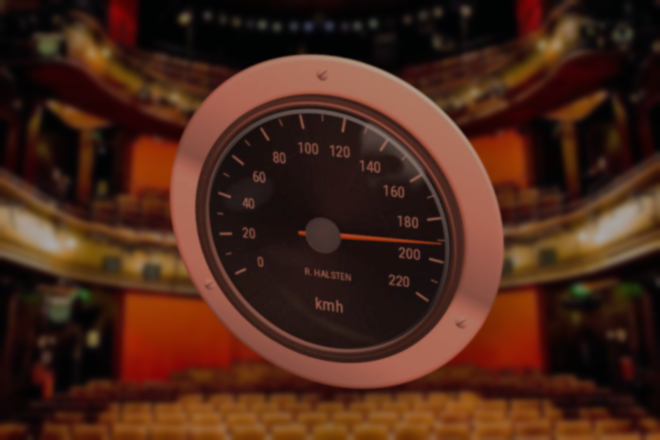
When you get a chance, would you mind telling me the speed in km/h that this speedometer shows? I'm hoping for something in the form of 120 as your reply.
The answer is 190
